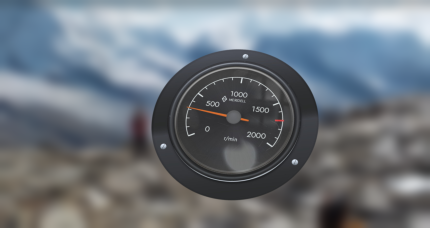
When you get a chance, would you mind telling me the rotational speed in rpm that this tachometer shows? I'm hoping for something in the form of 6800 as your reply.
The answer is 300
